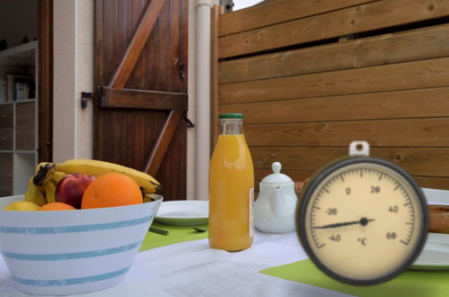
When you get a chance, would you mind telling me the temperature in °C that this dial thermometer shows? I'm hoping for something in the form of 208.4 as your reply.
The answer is -30
